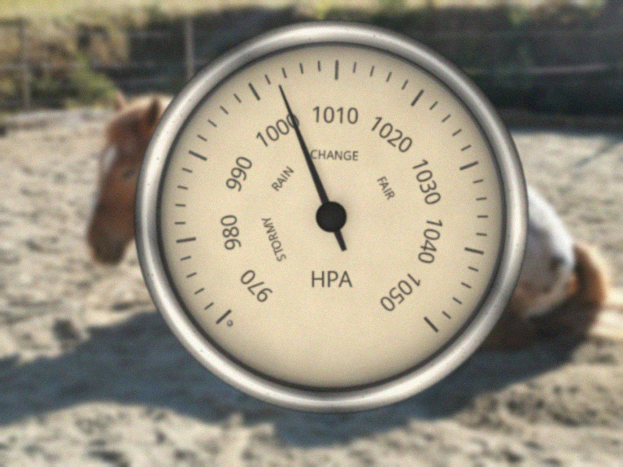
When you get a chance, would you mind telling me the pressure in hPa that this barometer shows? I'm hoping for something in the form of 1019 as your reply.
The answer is 1003
